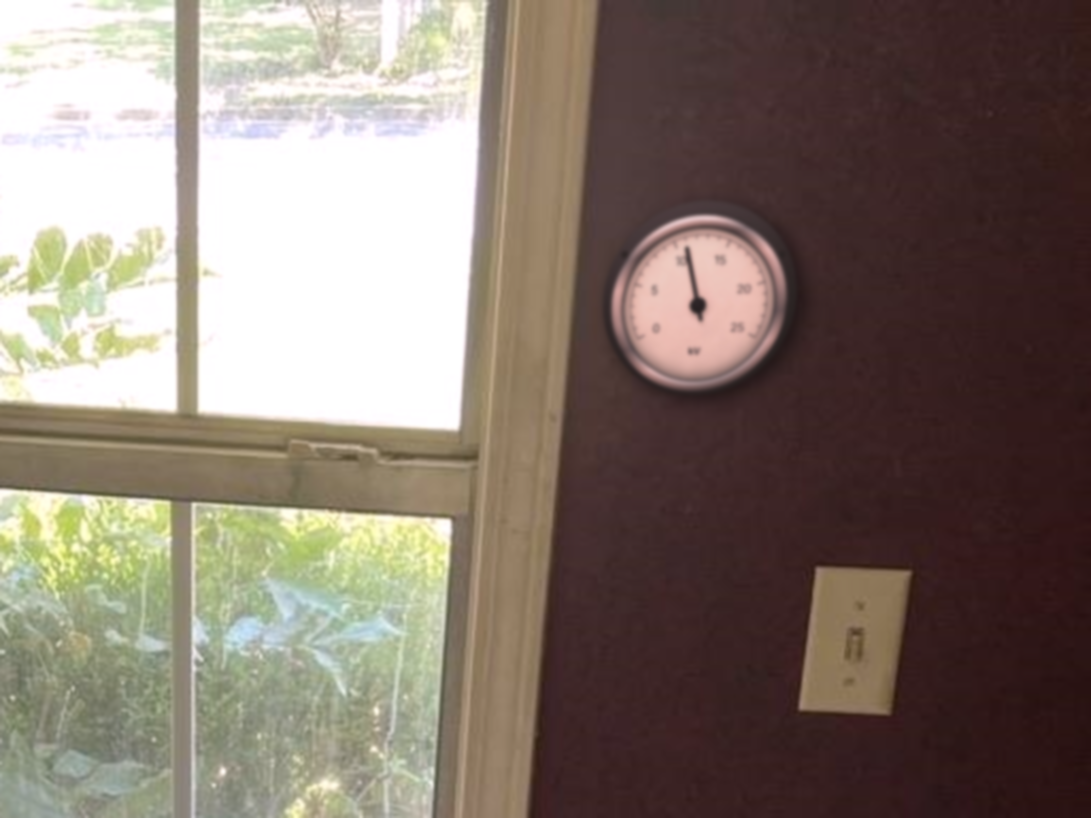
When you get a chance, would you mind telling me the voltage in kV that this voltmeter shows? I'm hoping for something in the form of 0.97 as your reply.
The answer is 11
